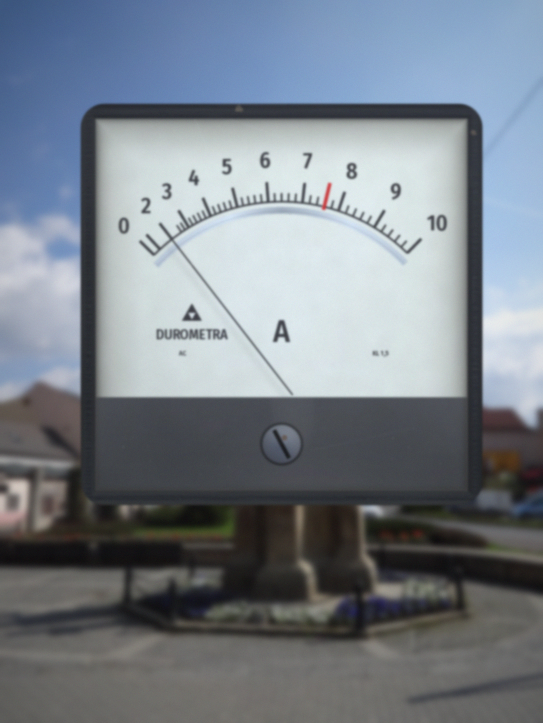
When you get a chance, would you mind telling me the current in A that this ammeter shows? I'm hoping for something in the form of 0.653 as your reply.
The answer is 2
